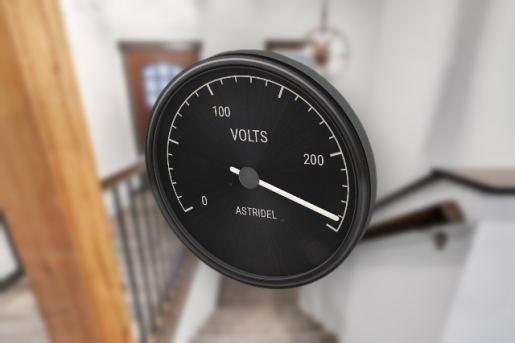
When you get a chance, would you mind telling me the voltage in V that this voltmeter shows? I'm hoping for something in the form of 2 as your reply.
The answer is 240
